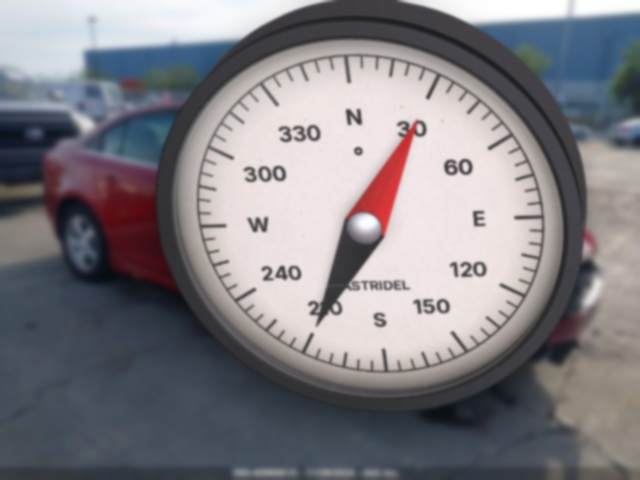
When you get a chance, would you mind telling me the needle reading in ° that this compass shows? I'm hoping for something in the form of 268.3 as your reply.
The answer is 30
